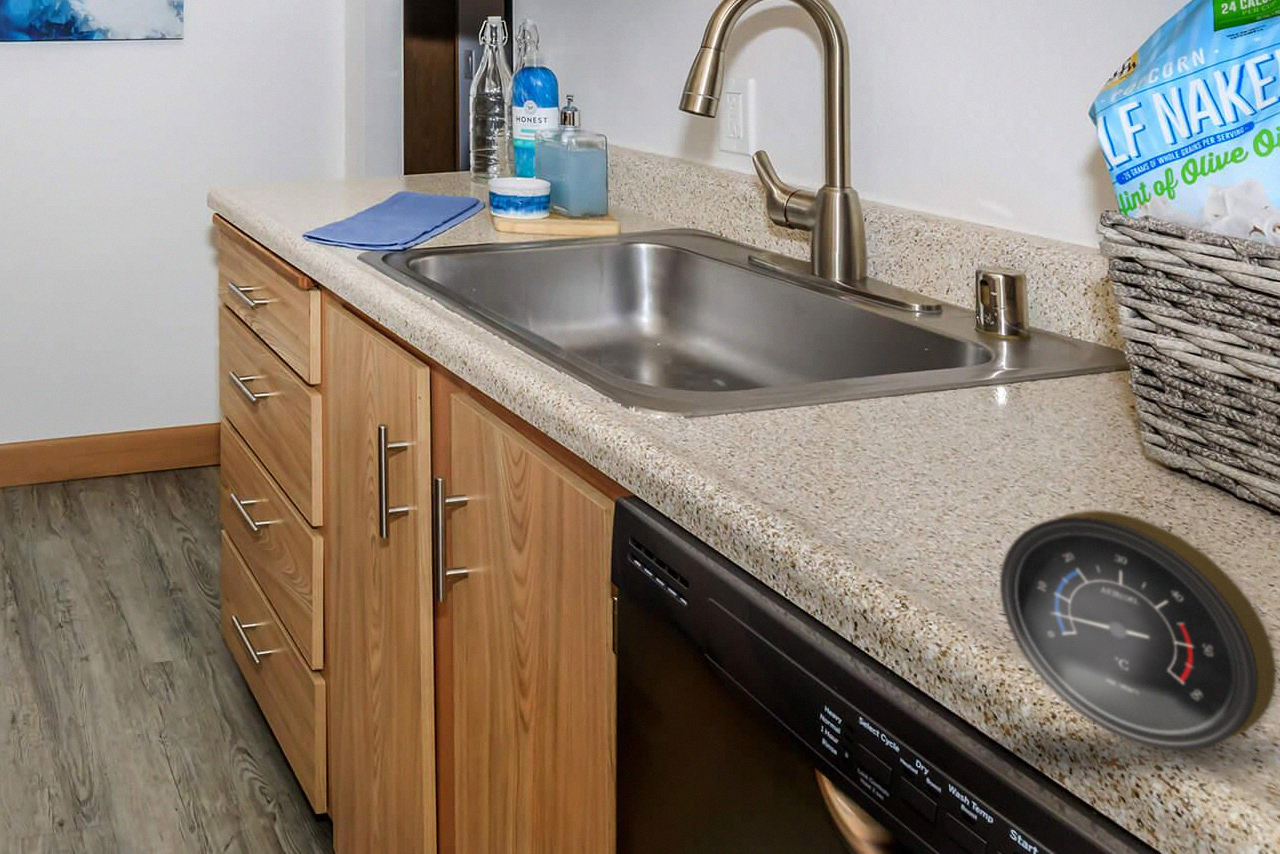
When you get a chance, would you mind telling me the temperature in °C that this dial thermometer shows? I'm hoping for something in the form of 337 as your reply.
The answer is 5
